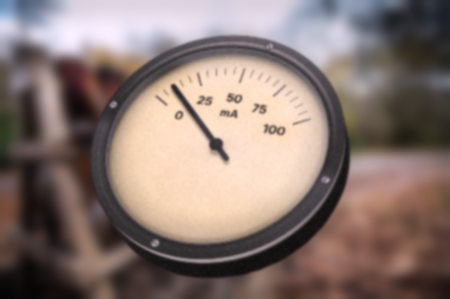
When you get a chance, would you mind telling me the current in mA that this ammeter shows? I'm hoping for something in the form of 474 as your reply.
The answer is 10
